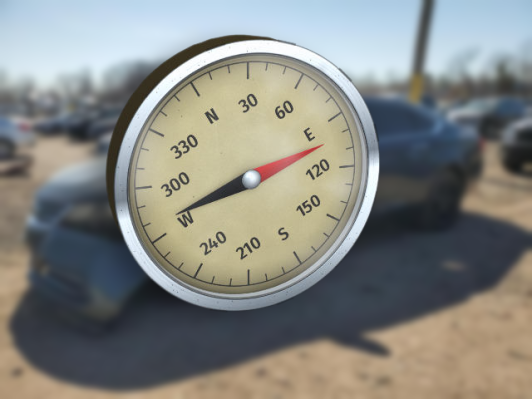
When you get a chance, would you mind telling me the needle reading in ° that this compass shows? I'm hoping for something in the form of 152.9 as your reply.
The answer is 100
